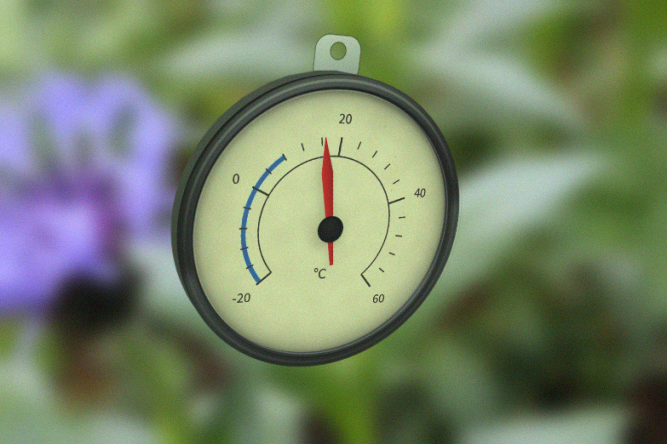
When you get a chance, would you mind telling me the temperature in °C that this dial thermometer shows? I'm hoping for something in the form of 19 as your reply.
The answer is 16
